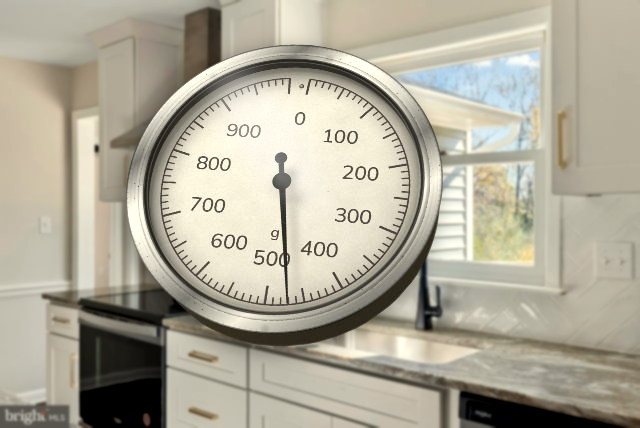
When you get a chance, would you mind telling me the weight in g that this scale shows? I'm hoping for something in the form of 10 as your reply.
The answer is 470
